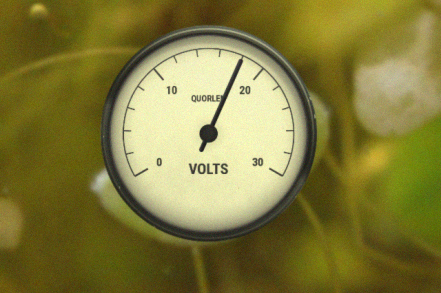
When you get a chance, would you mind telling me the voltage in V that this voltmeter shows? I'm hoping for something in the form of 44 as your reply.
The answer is 18
